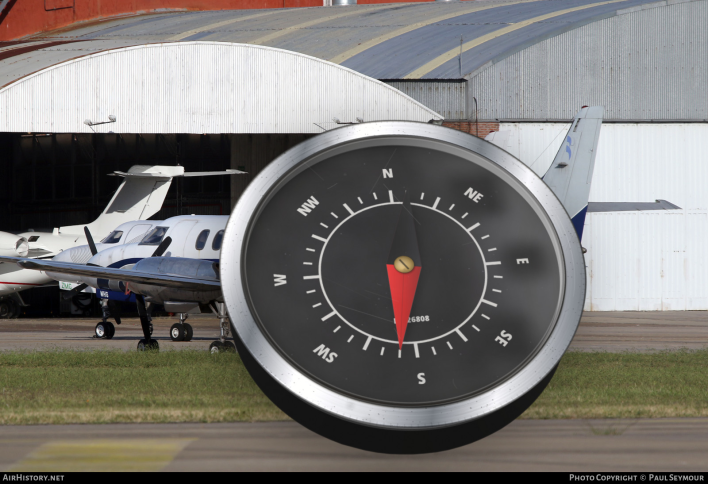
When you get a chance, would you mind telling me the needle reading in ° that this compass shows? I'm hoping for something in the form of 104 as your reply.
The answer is 190
